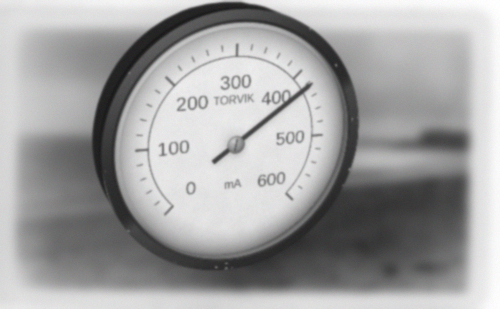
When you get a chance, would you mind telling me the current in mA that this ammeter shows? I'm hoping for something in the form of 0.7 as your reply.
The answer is 420
